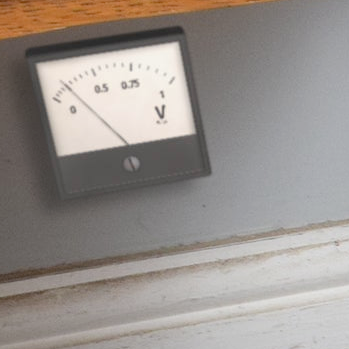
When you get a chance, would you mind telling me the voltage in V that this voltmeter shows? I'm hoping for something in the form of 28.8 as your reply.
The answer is 0.25
